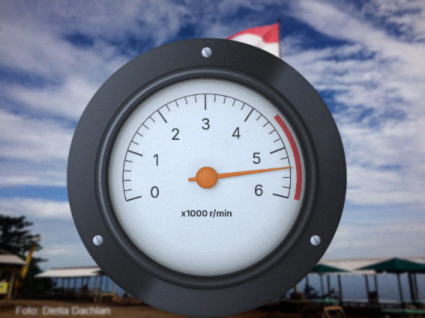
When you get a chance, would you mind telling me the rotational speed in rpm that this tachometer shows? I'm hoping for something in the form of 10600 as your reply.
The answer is 5400
